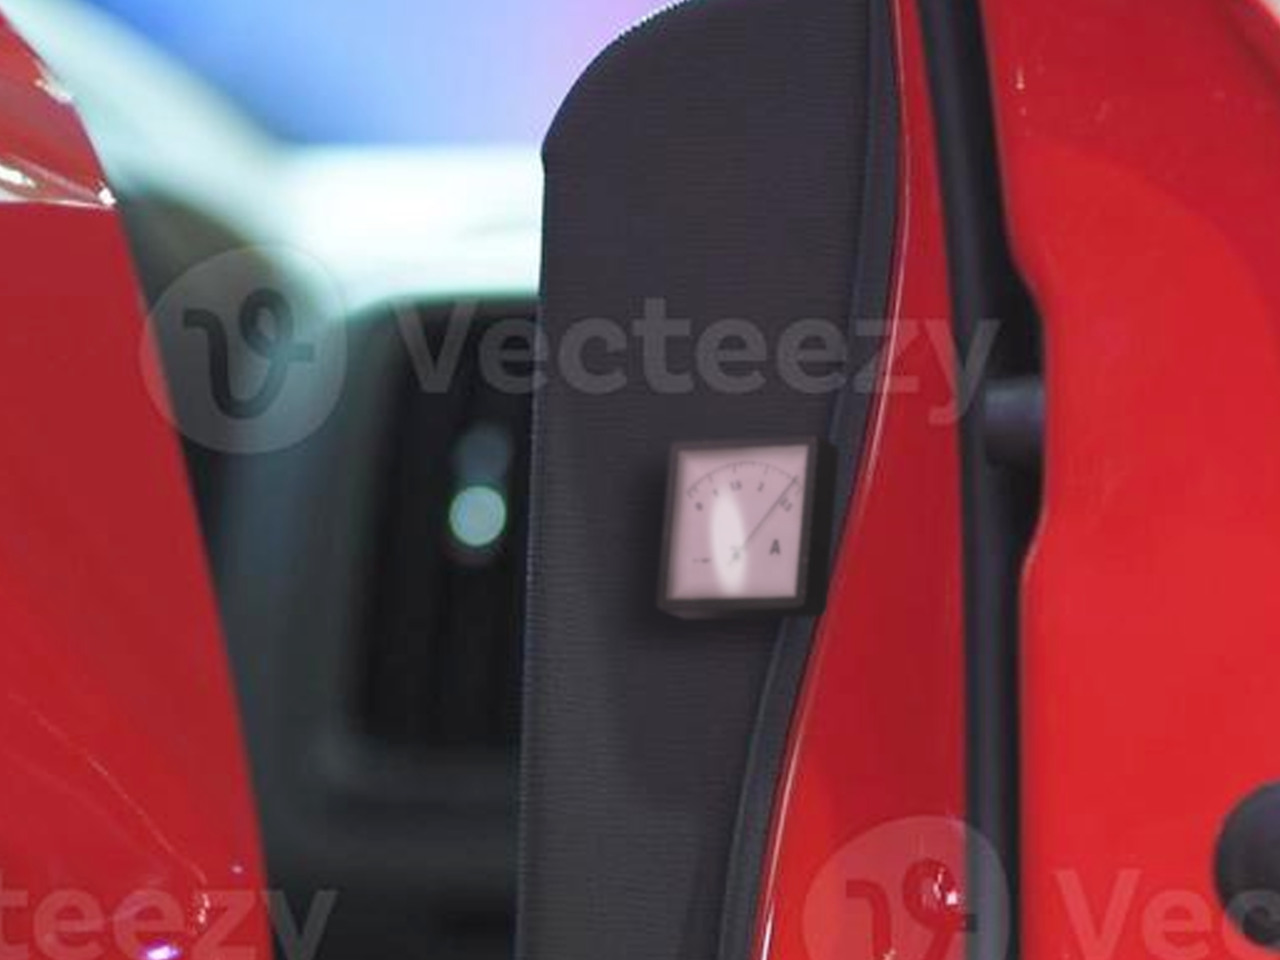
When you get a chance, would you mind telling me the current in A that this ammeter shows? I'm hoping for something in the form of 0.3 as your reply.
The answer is 2.4
